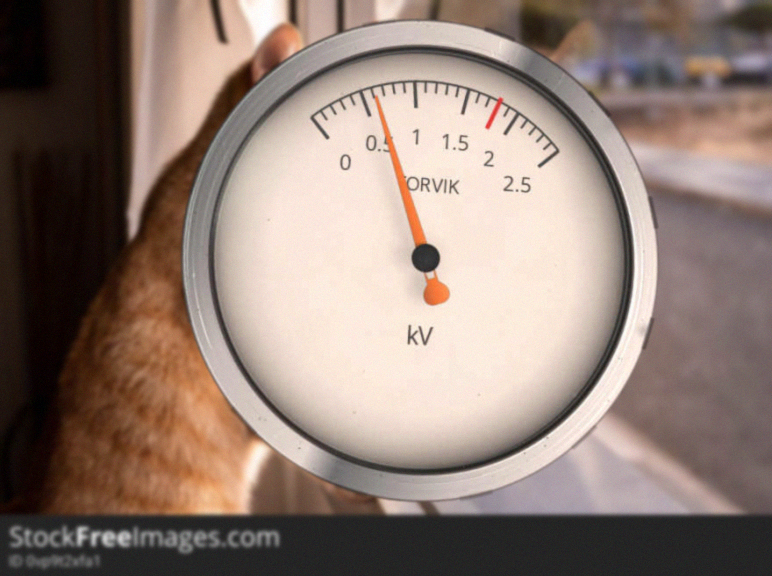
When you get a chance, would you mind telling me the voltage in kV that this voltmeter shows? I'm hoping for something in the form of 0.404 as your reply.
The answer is 0.6
